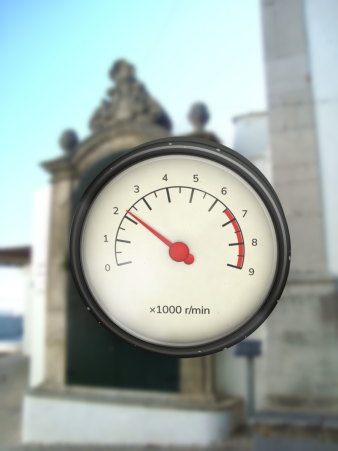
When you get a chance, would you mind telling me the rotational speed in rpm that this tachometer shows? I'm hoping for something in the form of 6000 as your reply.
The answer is 2250
